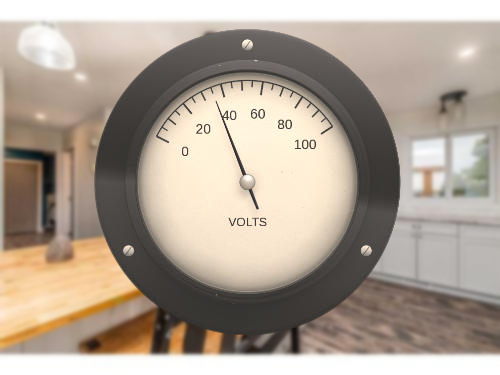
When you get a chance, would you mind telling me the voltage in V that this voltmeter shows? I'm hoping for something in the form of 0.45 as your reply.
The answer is 35
